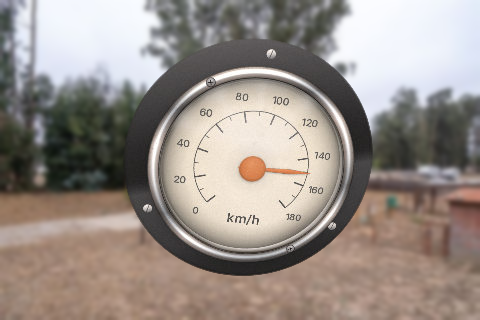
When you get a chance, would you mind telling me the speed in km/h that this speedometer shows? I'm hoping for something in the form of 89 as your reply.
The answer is 150
